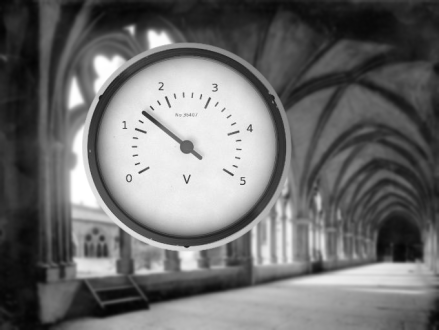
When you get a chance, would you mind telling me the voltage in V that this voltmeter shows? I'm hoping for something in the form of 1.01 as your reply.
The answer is 1.4
